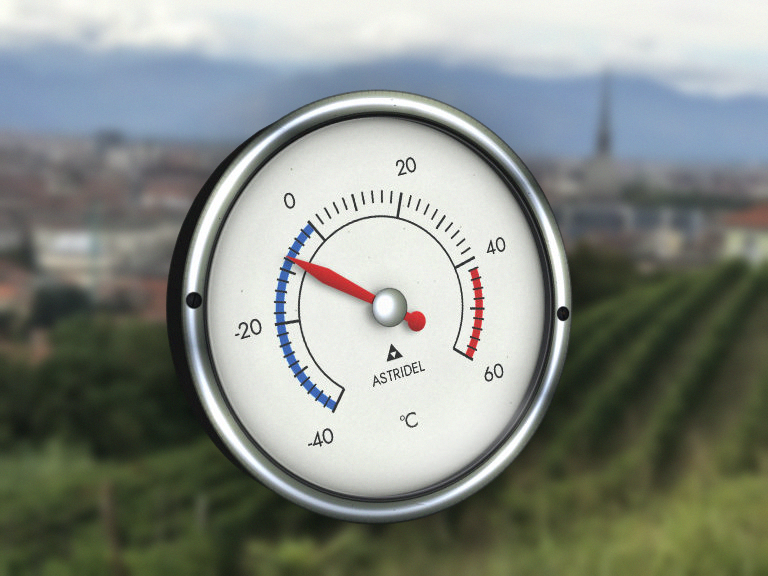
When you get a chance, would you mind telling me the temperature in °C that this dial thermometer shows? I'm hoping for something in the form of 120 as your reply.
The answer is -8
